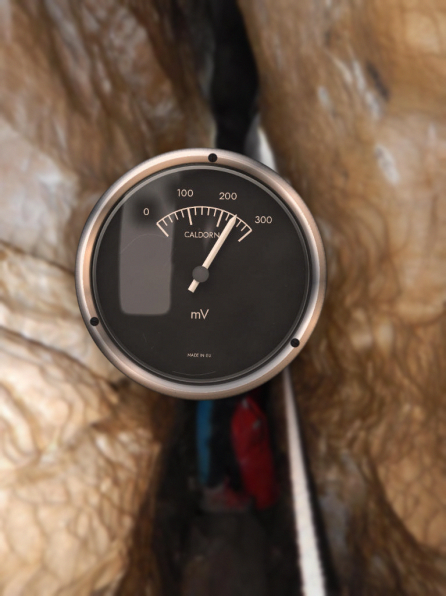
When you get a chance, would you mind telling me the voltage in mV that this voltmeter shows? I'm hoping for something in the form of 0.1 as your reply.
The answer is 240
